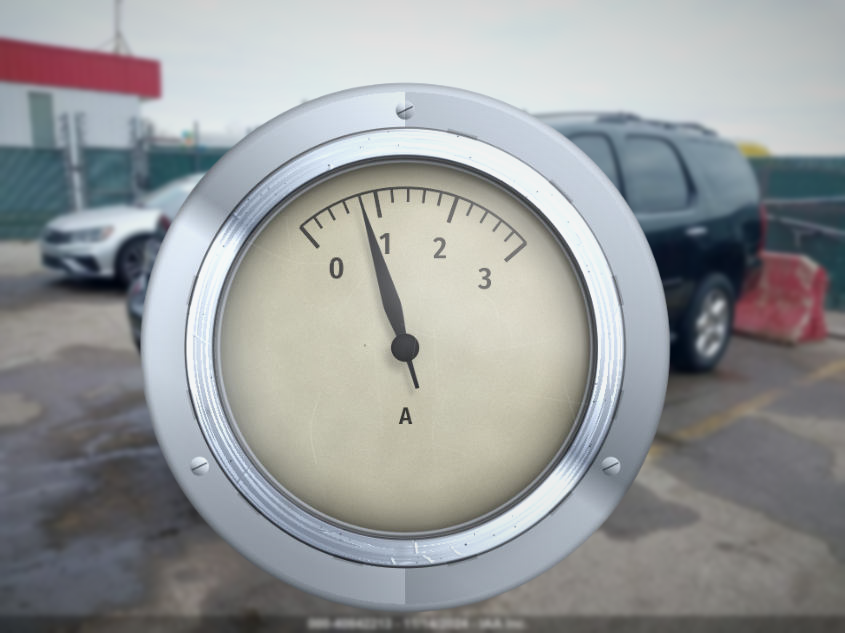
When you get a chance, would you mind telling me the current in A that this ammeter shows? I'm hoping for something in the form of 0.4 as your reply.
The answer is 0.8
